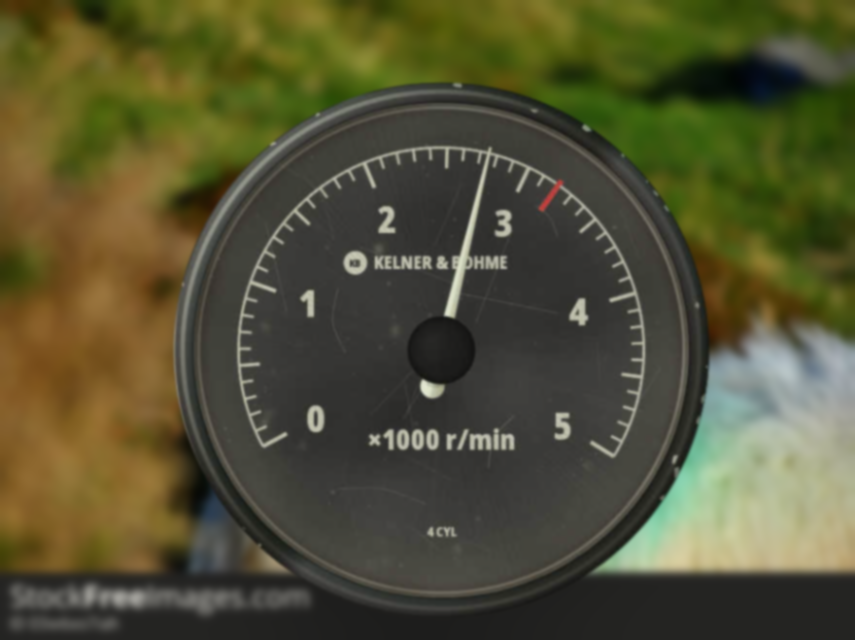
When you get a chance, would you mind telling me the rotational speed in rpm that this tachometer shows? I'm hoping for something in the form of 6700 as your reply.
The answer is 2750
